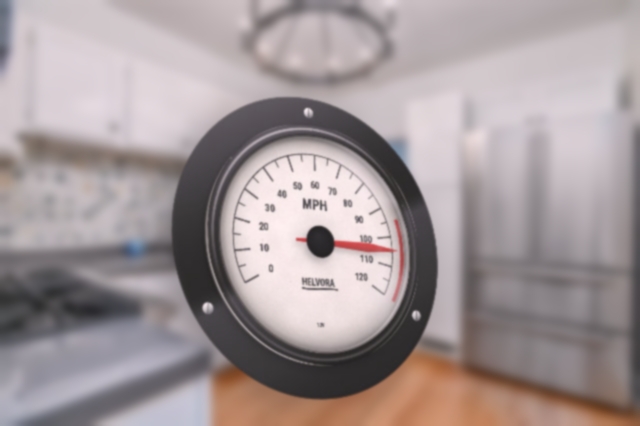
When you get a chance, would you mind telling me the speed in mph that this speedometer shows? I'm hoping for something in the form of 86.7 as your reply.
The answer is 105
